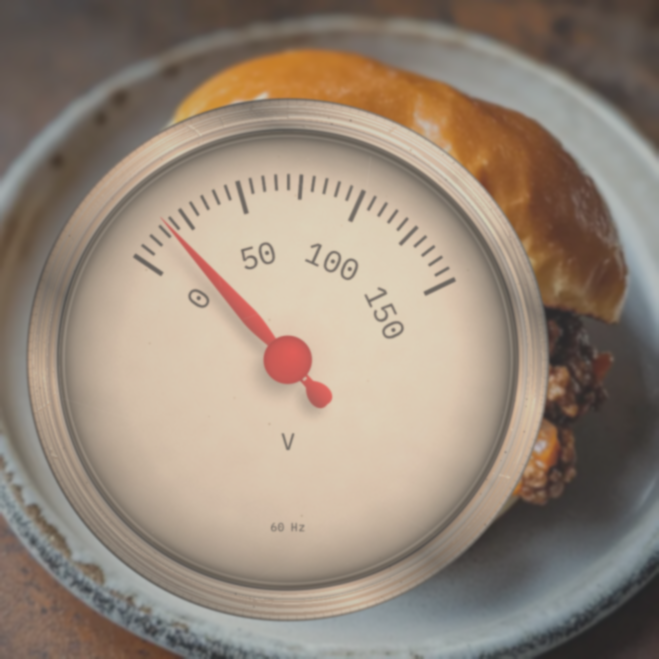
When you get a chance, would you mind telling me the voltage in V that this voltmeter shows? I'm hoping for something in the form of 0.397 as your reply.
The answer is 17.5
